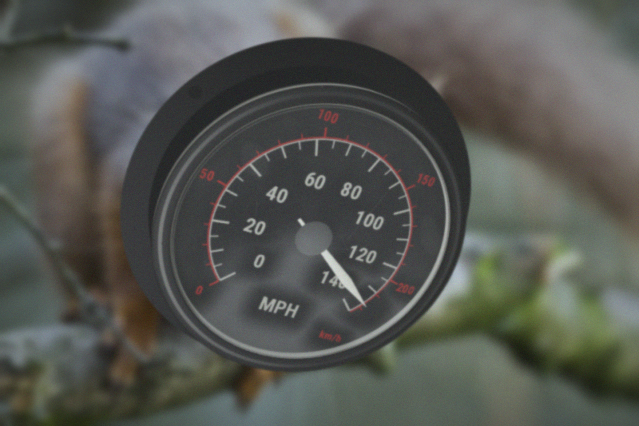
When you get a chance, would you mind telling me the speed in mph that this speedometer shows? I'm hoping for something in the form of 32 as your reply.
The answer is 135
